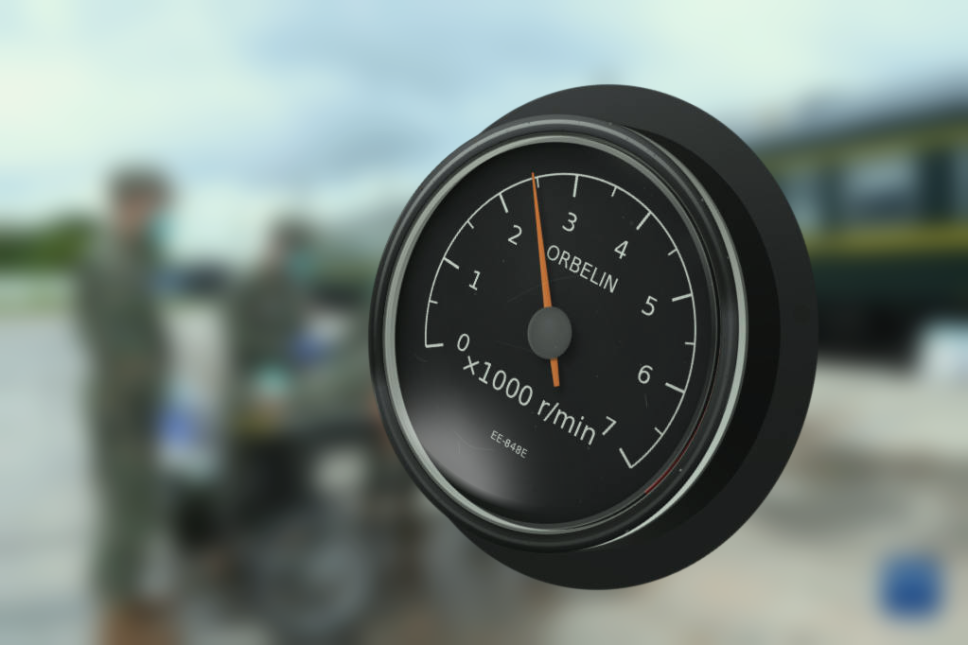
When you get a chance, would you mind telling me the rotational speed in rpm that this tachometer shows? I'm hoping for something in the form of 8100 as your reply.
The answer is 2500
